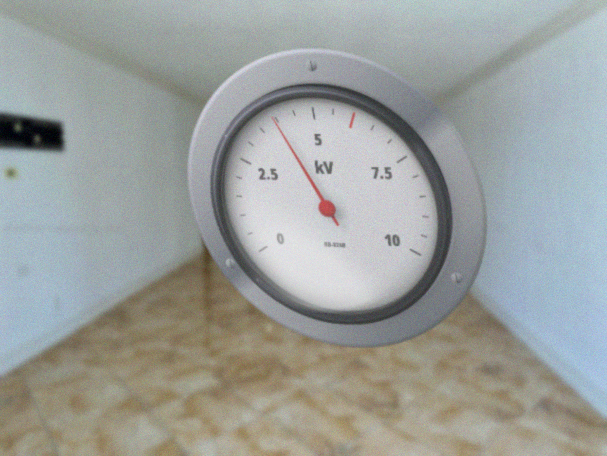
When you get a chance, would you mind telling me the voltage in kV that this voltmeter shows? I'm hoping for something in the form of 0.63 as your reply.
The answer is 4
